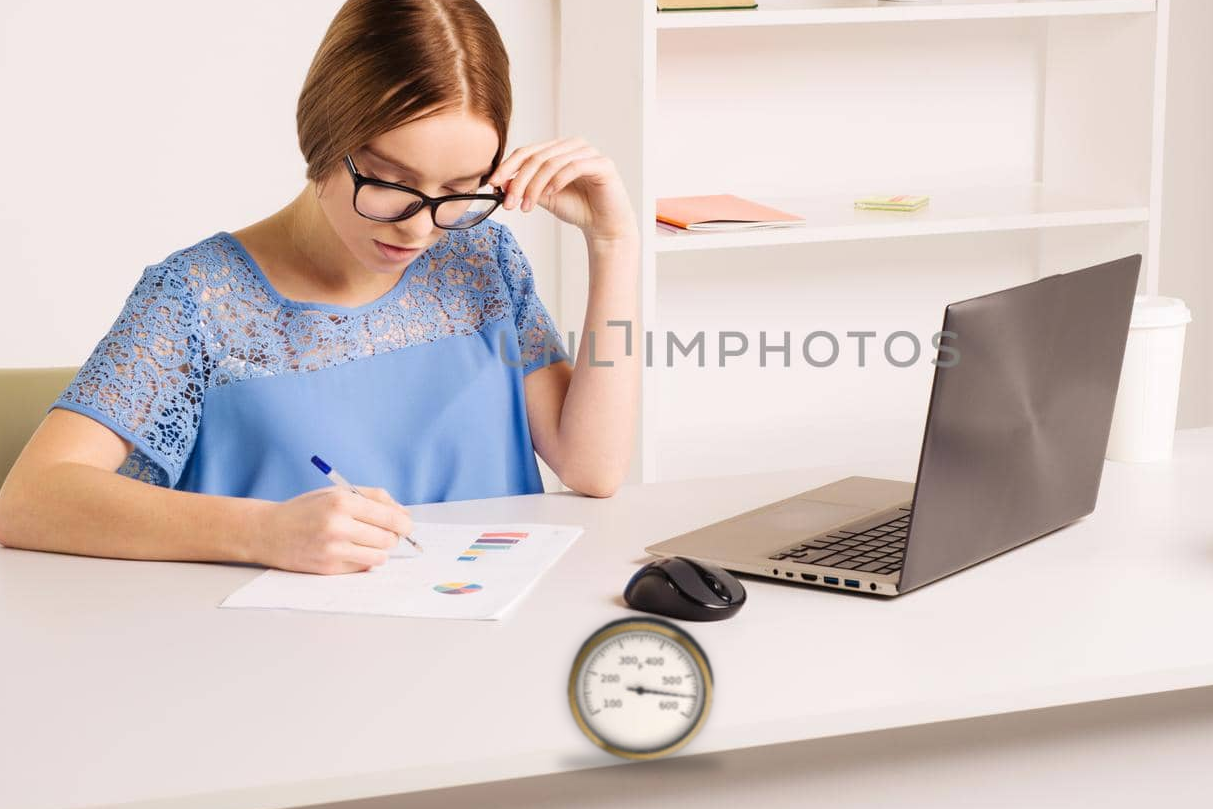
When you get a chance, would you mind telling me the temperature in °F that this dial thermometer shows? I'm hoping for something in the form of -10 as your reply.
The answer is 550
